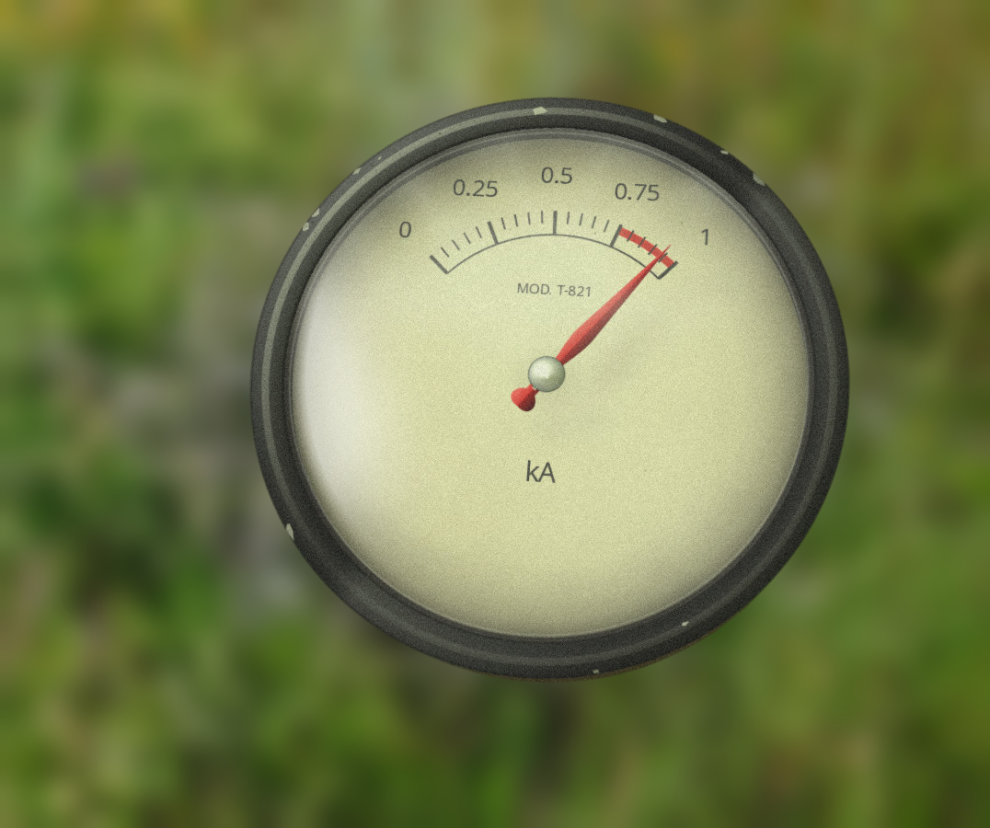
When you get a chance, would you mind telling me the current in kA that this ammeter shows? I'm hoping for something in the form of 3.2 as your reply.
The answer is 0.95
